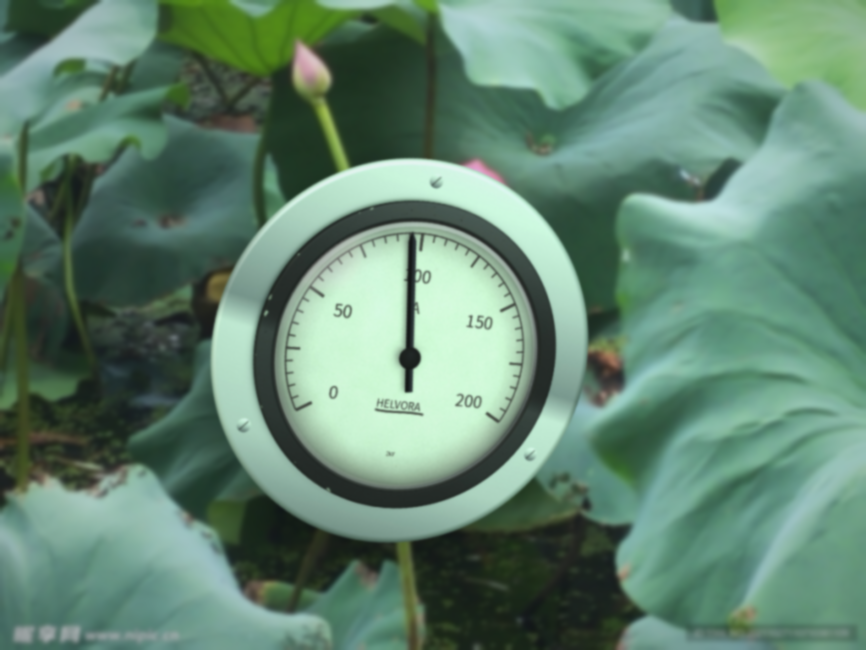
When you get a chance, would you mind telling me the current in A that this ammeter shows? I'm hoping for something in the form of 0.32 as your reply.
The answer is 95
